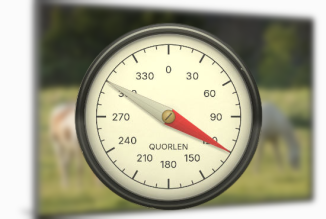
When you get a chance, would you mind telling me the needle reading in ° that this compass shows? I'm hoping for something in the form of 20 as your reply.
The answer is 120
